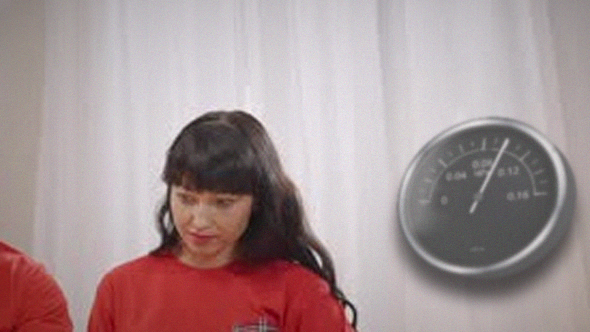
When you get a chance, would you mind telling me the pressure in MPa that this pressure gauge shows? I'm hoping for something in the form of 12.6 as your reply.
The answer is 0.1
